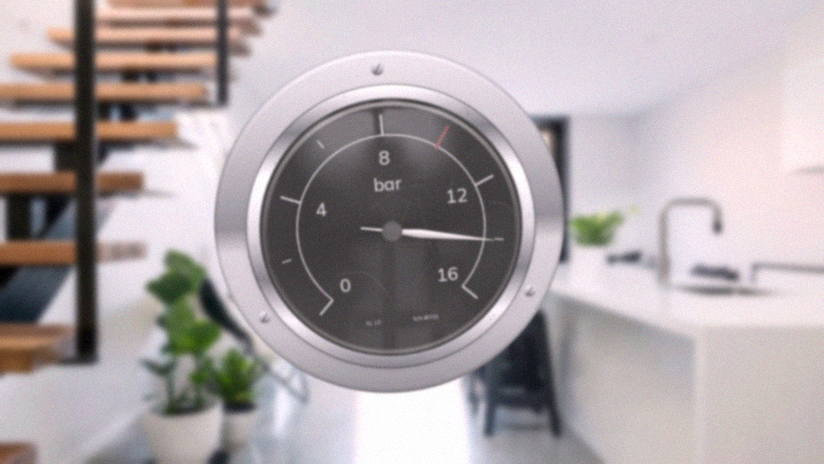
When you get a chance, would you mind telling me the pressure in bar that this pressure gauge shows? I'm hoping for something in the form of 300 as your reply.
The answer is 14
